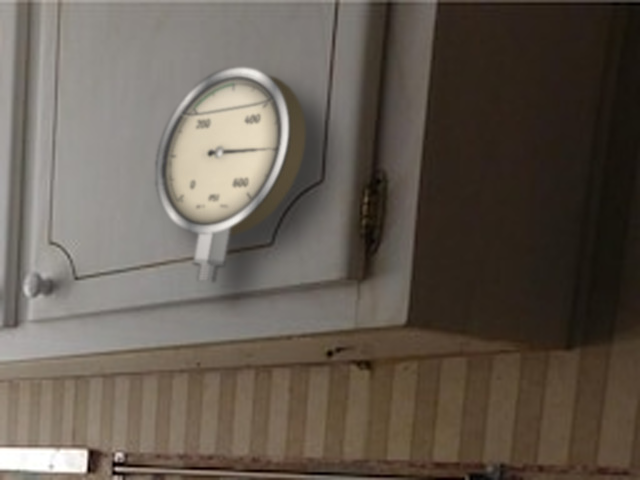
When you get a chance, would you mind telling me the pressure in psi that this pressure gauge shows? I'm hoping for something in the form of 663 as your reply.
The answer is 500
